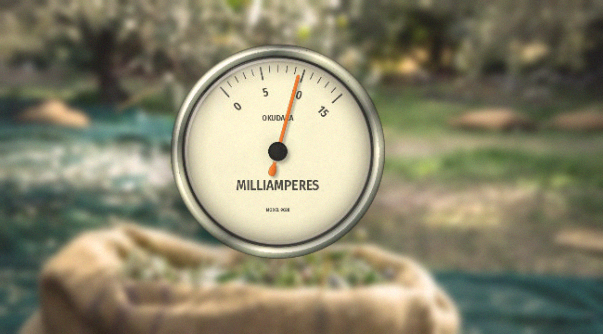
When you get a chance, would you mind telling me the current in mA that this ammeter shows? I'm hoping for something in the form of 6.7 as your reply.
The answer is 9.5
